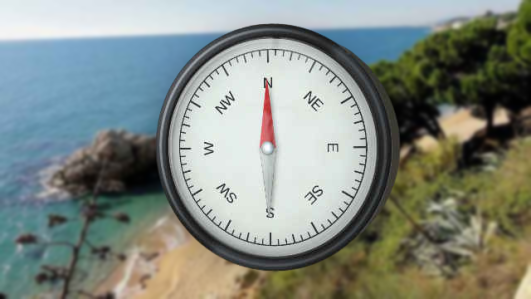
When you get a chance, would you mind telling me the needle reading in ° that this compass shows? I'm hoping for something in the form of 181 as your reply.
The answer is 0
